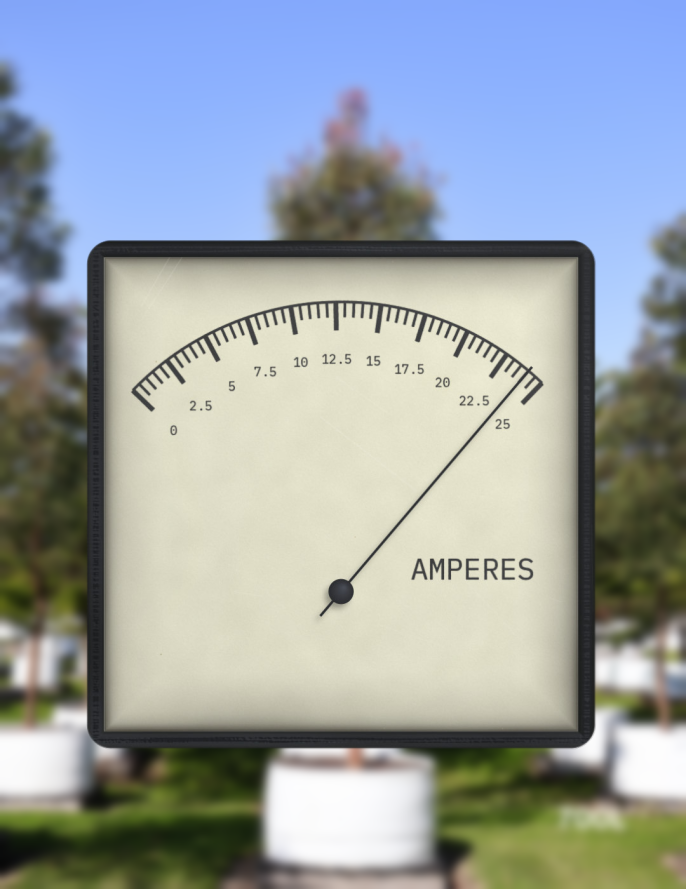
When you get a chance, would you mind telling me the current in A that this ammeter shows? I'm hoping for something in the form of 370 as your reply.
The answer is 24
